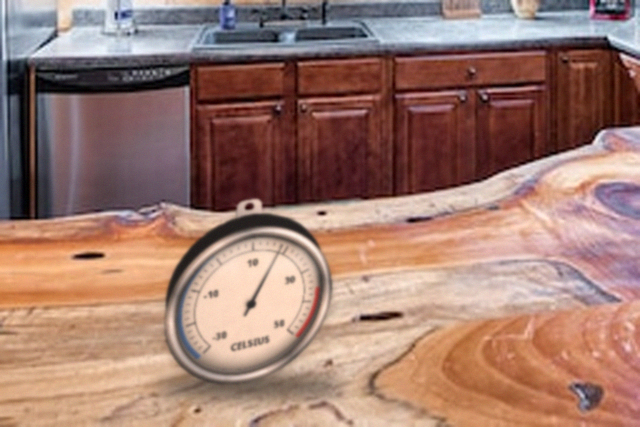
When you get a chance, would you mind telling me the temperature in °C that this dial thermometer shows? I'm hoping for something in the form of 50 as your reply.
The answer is 18
